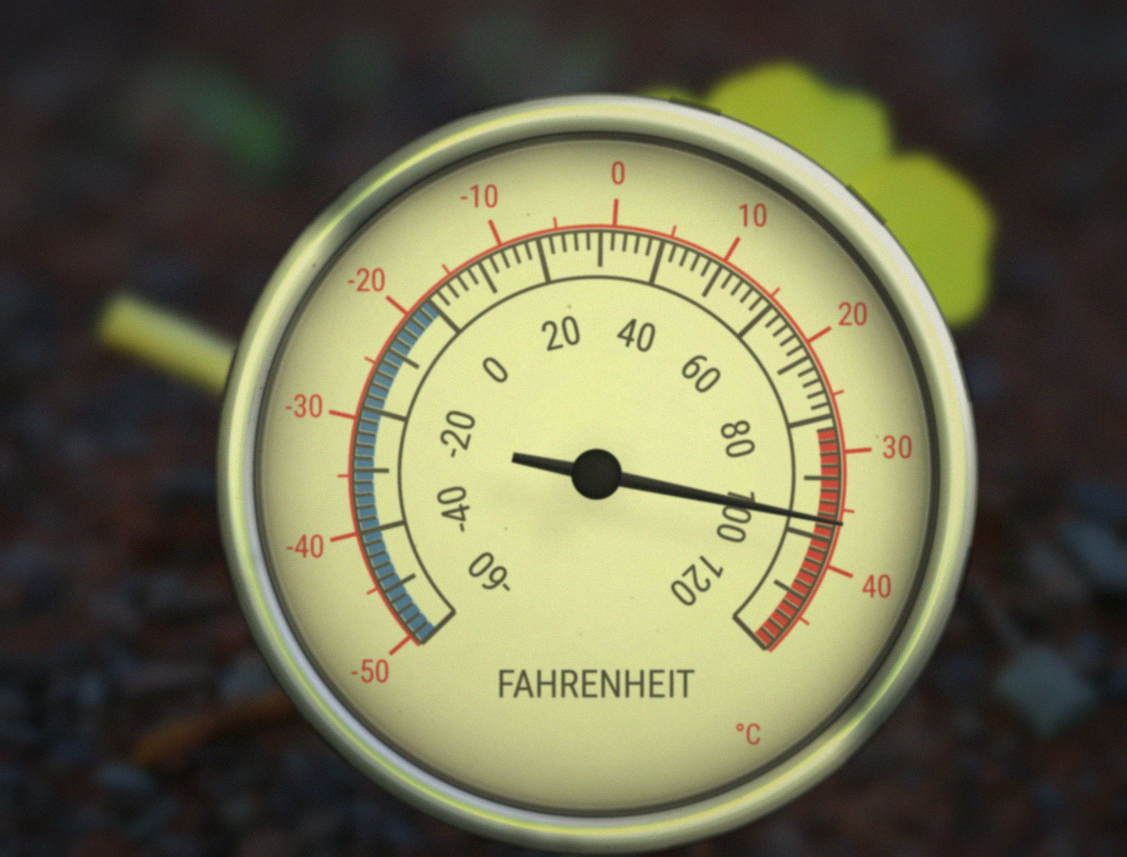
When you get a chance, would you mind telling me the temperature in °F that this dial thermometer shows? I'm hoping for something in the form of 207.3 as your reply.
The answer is 97
